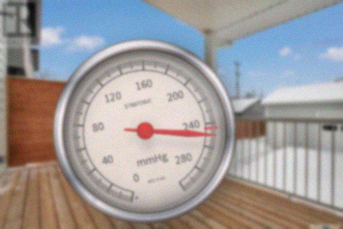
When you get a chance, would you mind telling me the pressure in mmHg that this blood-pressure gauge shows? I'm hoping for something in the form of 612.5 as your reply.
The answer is 250
